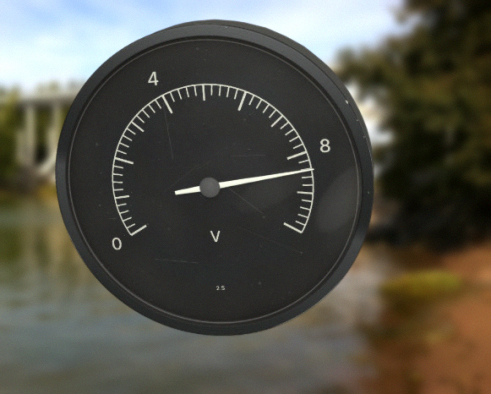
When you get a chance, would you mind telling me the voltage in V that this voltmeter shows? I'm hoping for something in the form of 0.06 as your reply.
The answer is 8.4
